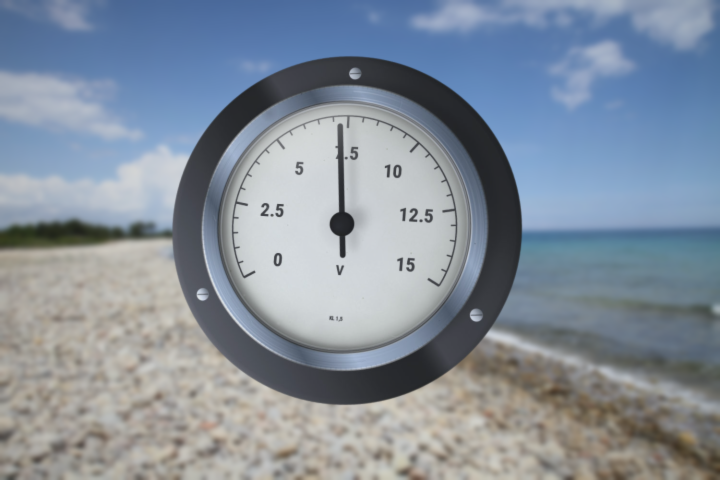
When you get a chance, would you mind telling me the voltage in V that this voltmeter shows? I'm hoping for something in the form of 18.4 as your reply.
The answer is 7.25
